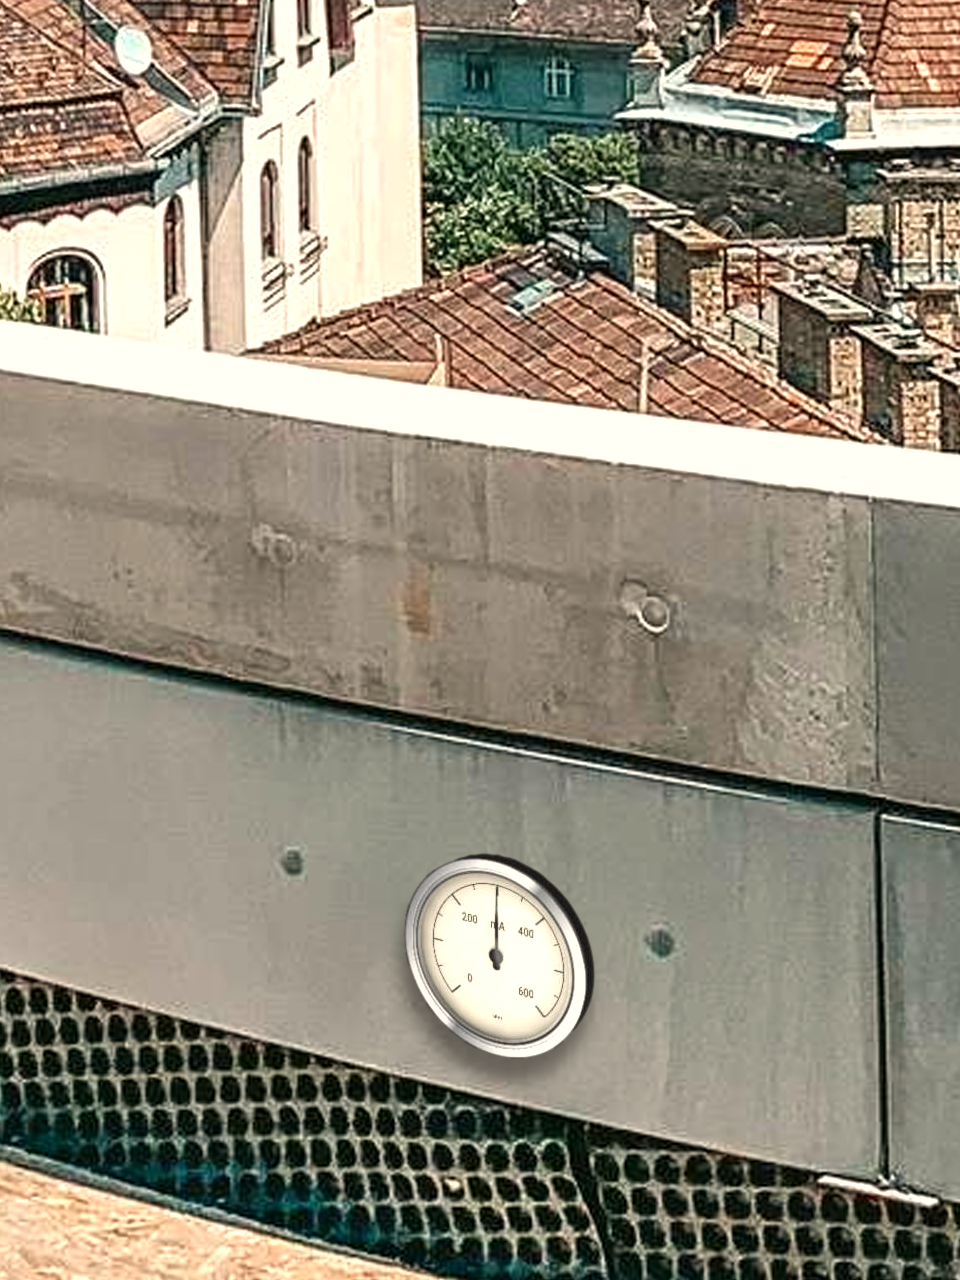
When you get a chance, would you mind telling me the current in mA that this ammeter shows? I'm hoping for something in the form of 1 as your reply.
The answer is 300
